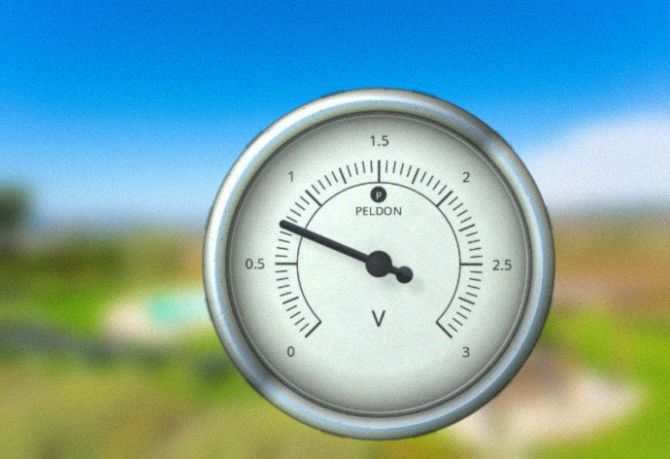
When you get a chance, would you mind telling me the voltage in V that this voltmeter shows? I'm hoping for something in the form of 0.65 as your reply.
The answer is 0.75
